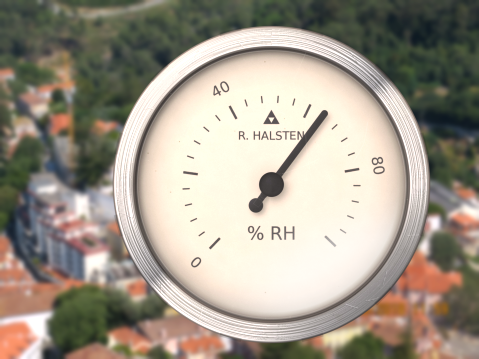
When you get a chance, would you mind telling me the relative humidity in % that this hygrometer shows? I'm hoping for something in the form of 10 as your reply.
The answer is 64
